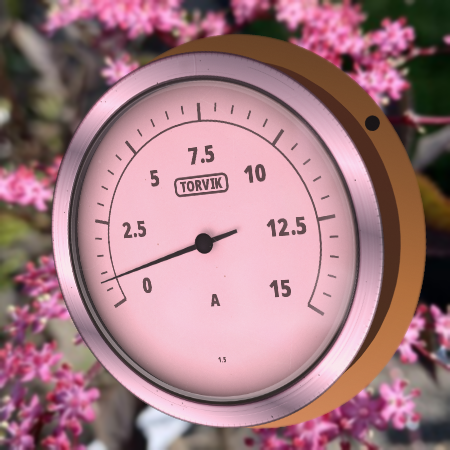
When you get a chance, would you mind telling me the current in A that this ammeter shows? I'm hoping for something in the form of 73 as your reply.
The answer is 0.75
